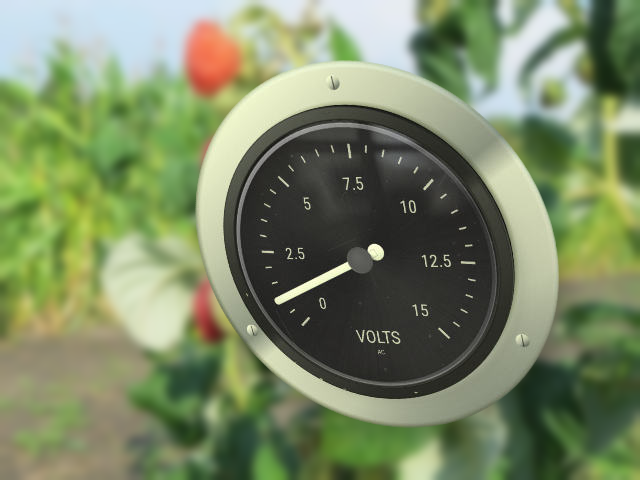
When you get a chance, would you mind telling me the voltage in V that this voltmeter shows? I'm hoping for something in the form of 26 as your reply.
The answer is 1
